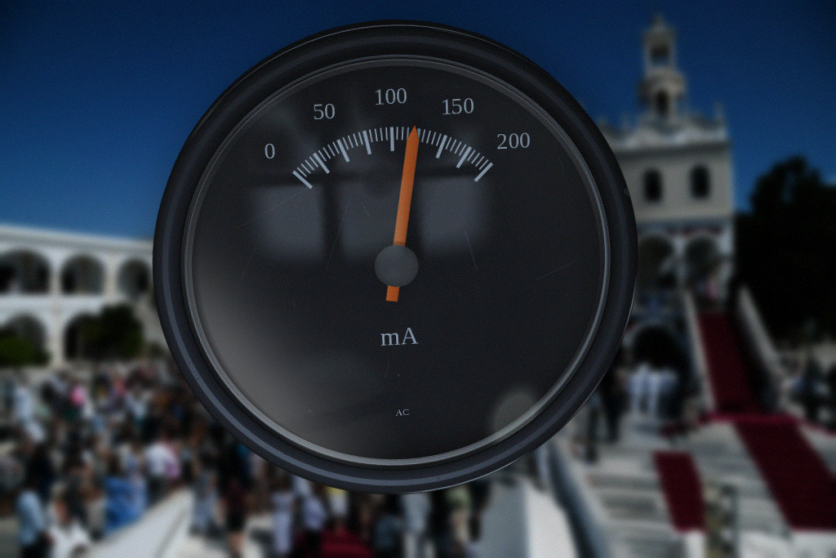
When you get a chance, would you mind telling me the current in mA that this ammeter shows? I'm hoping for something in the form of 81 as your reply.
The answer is 120
